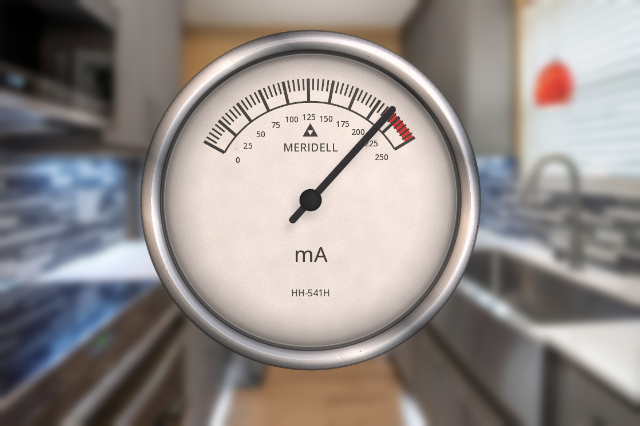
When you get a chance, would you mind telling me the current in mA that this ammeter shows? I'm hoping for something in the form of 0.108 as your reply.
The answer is 215
